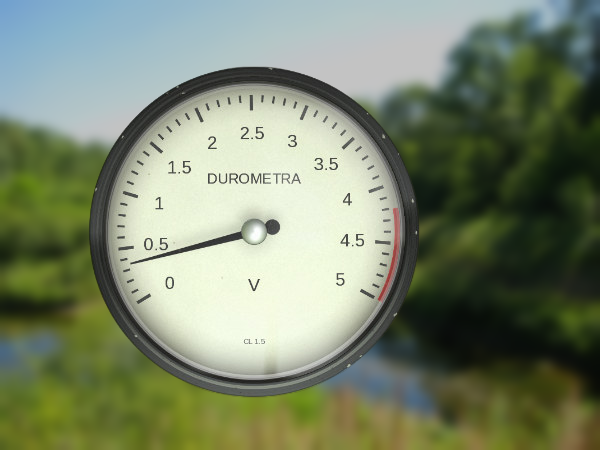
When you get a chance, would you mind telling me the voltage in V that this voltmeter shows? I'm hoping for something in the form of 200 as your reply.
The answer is 0.35
